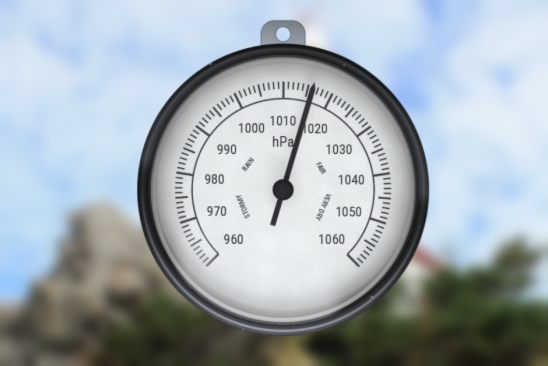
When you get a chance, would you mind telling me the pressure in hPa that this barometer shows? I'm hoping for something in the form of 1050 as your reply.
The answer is 1016
